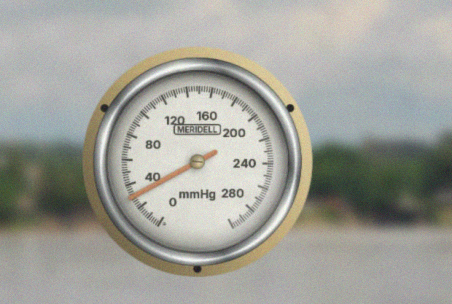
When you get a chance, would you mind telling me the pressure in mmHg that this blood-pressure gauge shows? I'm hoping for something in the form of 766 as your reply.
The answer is 30
